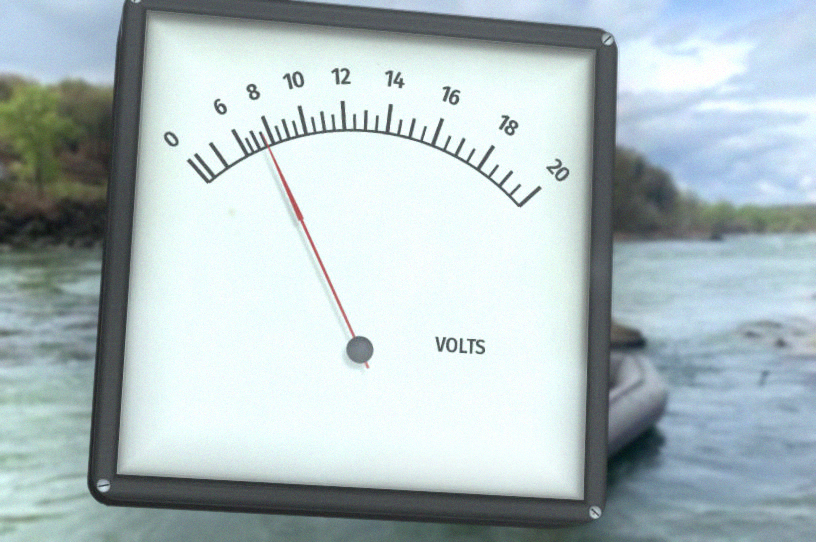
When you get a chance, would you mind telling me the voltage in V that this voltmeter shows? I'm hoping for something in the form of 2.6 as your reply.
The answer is 7.5
